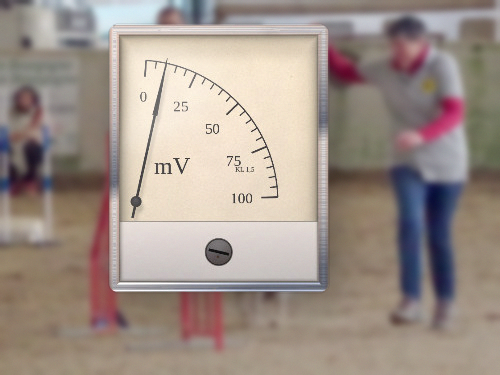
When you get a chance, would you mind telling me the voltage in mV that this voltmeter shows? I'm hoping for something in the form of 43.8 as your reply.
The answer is 10
